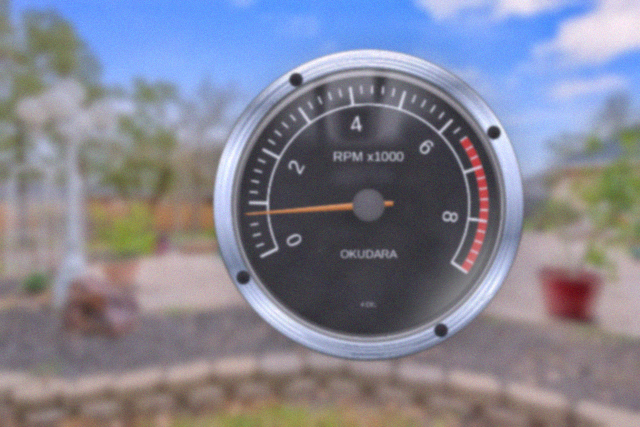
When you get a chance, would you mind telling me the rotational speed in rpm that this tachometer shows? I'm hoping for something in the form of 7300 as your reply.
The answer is 800
